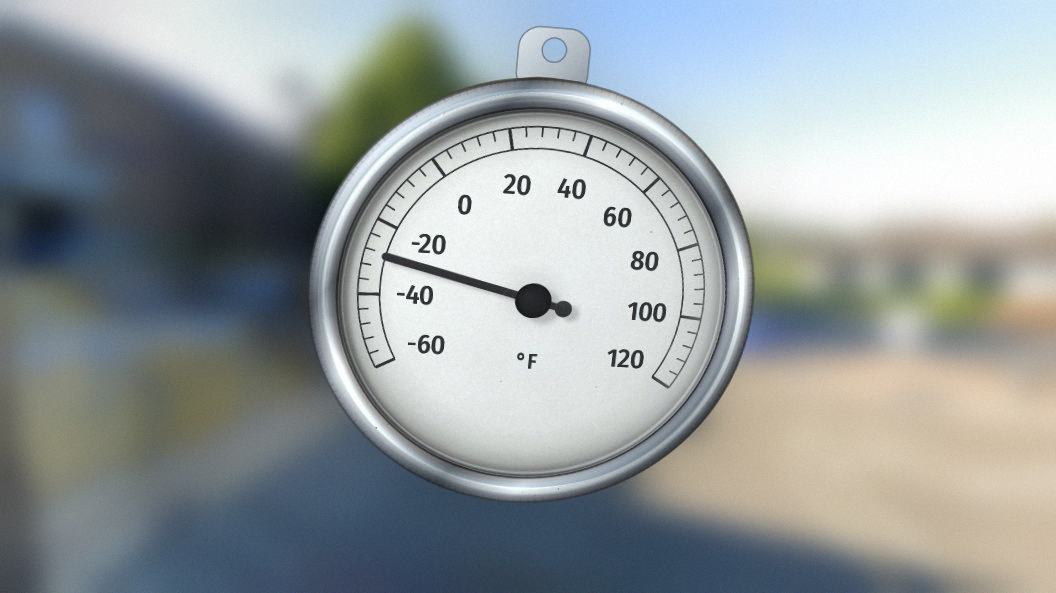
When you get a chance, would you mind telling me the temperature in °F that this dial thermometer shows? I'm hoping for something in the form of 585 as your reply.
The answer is -28
